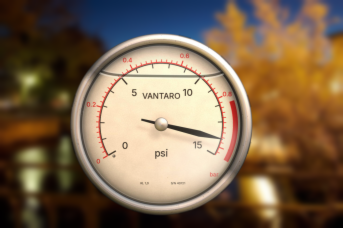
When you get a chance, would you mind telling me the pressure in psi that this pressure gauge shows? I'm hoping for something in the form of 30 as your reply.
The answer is 14
